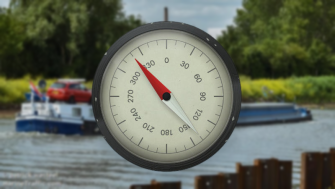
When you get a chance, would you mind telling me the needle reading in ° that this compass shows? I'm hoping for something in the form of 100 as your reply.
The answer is 320
